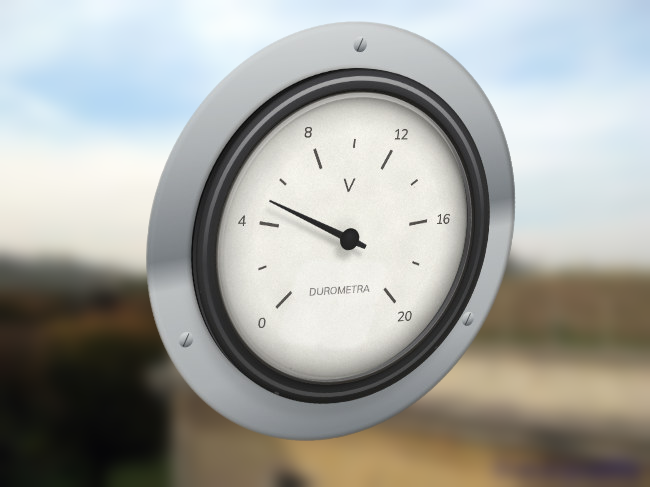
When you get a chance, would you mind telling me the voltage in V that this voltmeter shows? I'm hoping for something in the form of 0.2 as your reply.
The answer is 5
